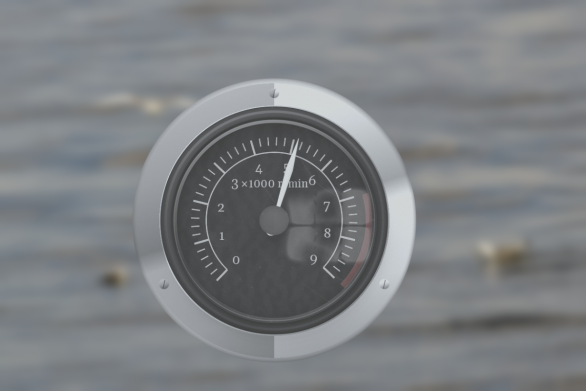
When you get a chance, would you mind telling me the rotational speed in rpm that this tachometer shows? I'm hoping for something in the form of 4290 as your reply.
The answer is 5100
